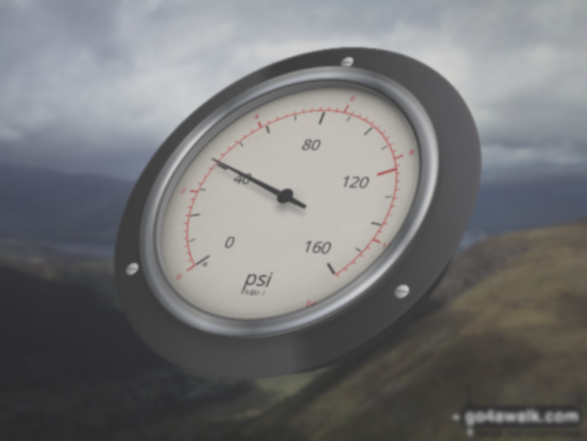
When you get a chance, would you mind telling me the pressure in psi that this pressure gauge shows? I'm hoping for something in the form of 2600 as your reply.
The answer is 40
